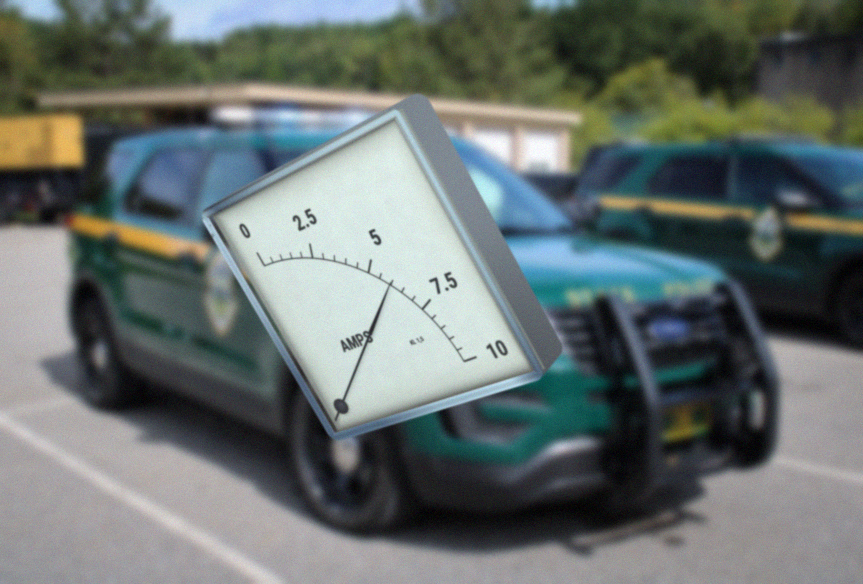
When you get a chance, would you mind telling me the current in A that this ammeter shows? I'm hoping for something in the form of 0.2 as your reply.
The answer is 6
